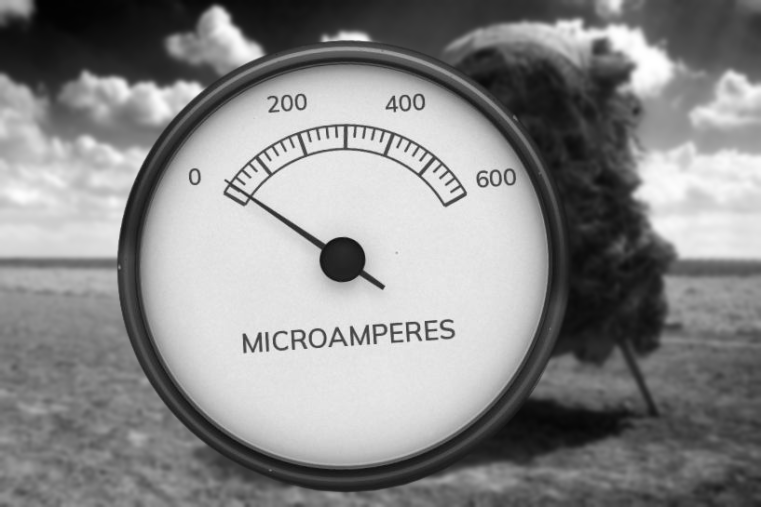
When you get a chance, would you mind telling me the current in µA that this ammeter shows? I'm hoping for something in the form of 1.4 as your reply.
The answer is 20
